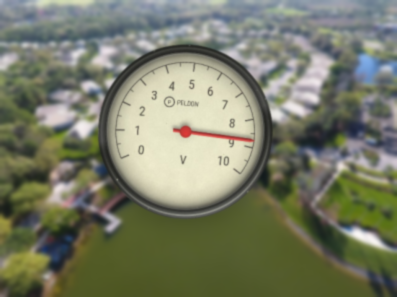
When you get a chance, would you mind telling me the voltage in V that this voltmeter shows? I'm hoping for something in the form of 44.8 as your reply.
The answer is 8.75
